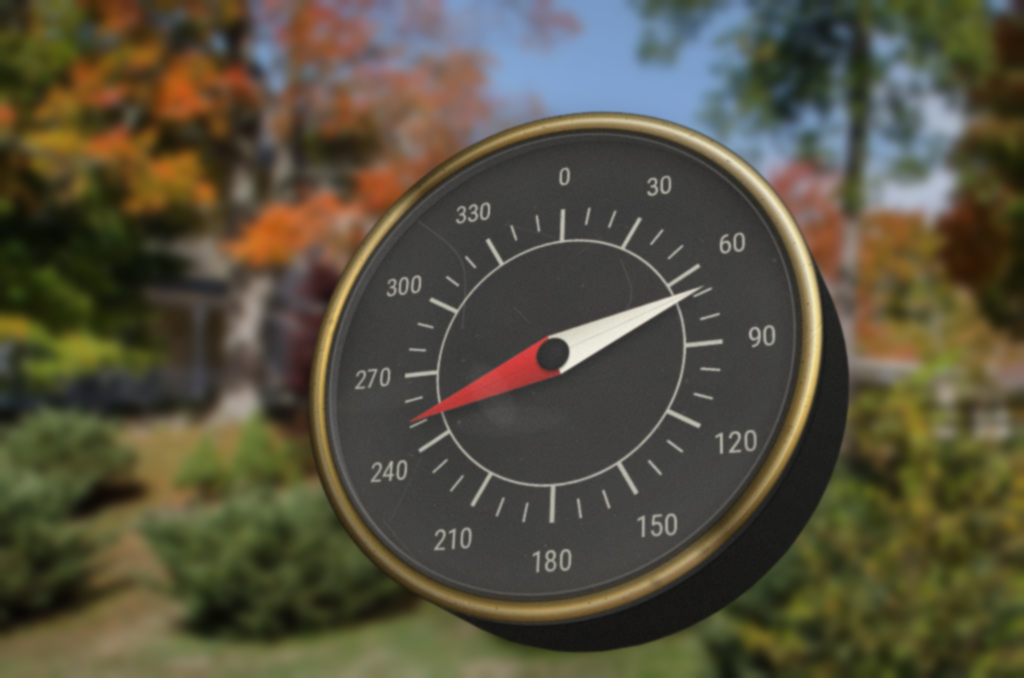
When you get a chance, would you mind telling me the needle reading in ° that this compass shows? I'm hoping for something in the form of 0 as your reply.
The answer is 250
